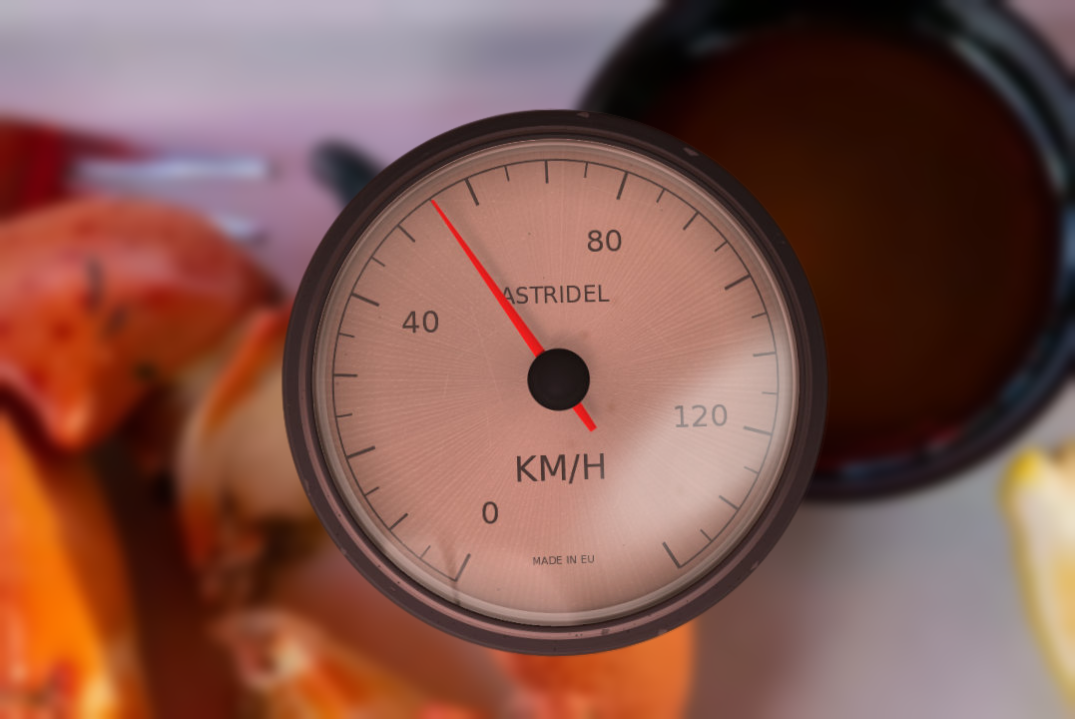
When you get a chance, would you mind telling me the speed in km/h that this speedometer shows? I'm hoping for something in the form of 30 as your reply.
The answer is 55
